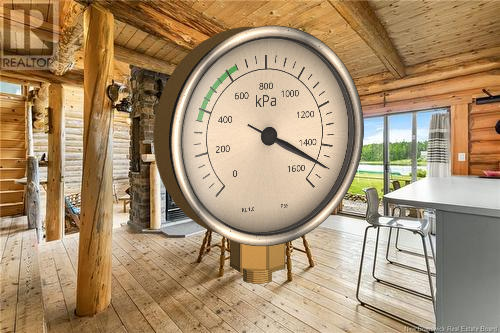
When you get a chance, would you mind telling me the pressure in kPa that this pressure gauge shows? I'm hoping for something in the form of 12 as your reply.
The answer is 1500
